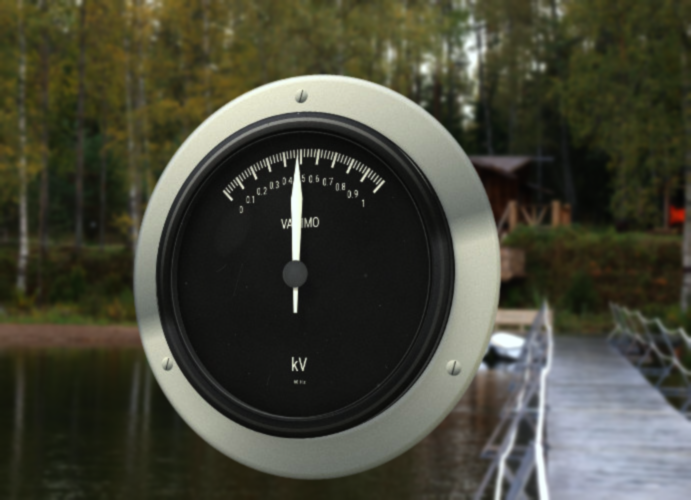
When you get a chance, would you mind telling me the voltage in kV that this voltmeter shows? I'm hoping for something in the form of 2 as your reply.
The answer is 0.5
